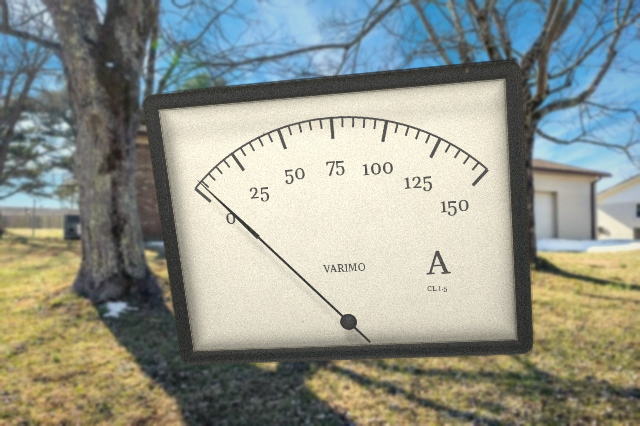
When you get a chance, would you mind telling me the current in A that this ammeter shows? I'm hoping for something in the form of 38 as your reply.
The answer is 5
